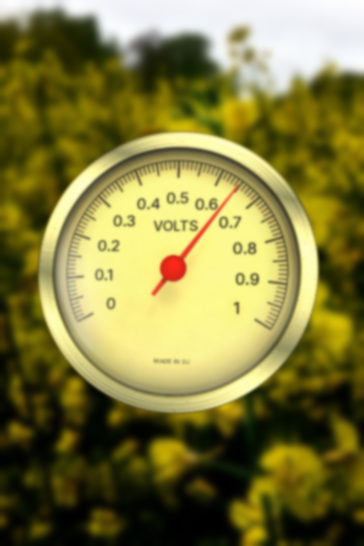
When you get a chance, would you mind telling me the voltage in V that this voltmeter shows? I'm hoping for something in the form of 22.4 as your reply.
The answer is 0.65
